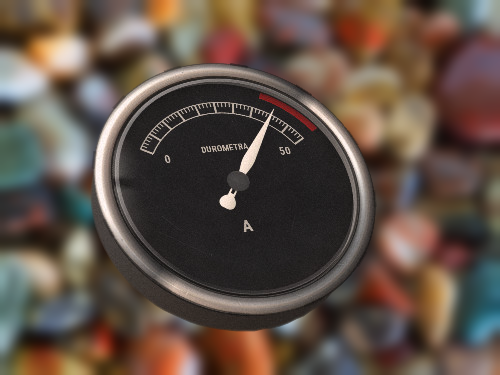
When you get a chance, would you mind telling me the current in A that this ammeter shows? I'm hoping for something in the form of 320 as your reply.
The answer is 40
